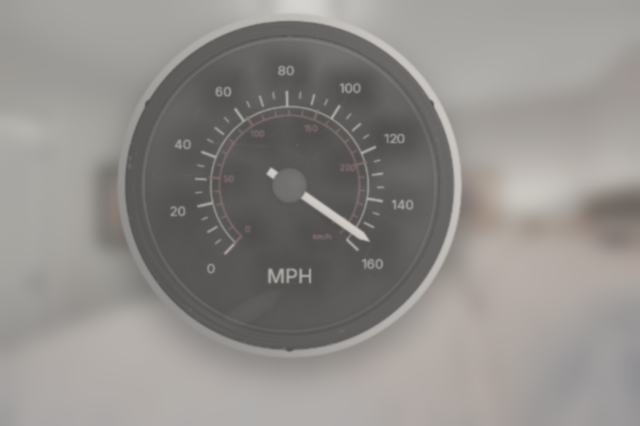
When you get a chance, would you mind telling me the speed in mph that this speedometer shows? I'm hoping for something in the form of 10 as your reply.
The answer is 155
